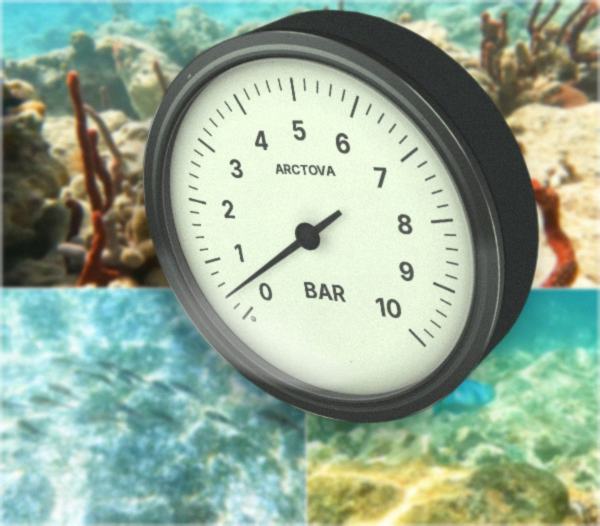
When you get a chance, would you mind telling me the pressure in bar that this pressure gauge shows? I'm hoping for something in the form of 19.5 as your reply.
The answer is 0.4
